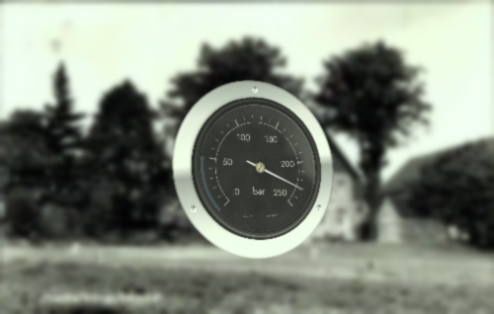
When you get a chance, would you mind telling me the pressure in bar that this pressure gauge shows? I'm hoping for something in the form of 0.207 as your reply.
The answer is 230
